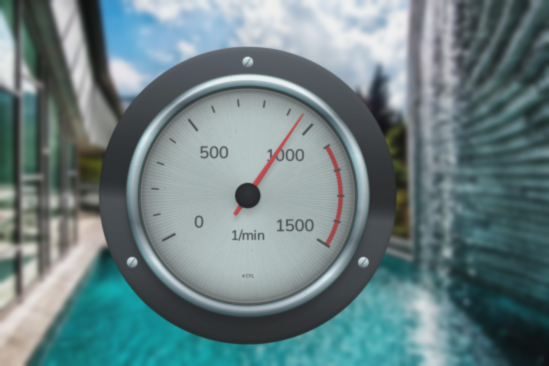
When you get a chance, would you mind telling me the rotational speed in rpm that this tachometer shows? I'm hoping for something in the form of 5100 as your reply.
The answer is 950
